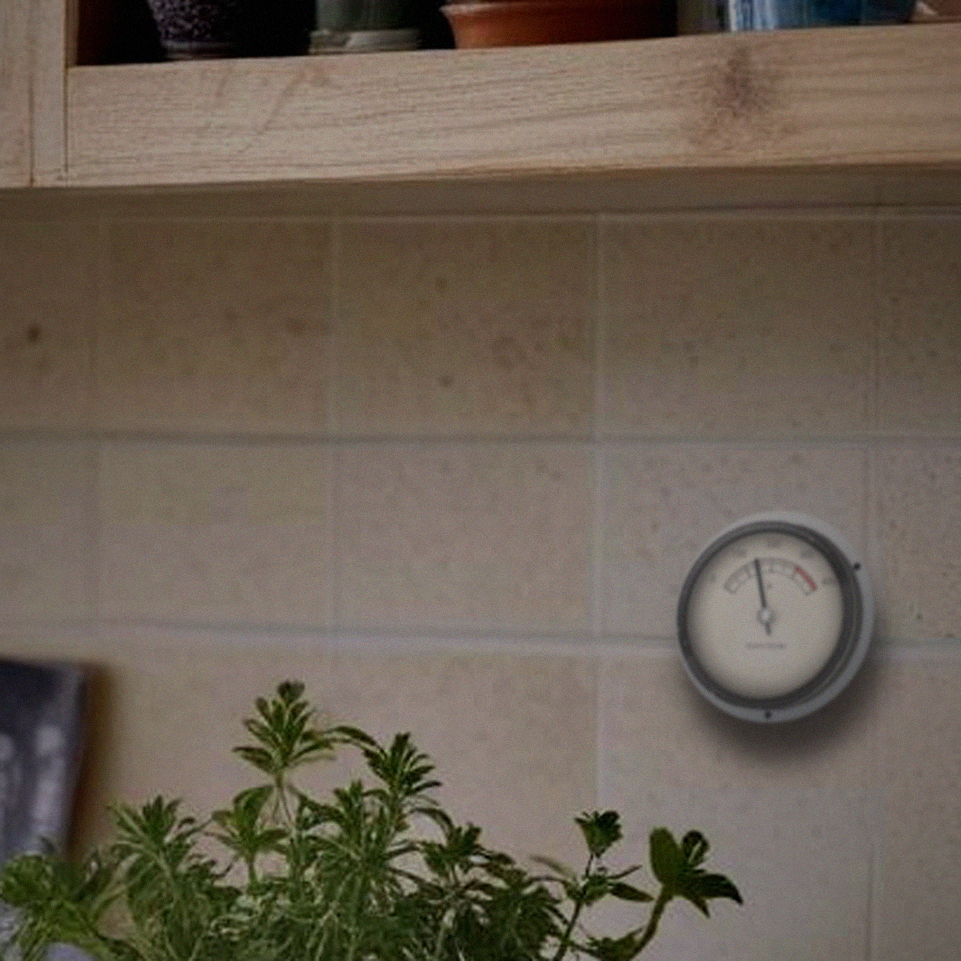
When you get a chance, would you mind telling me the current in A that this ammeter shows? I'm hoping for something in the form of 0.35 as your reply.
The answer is 150
